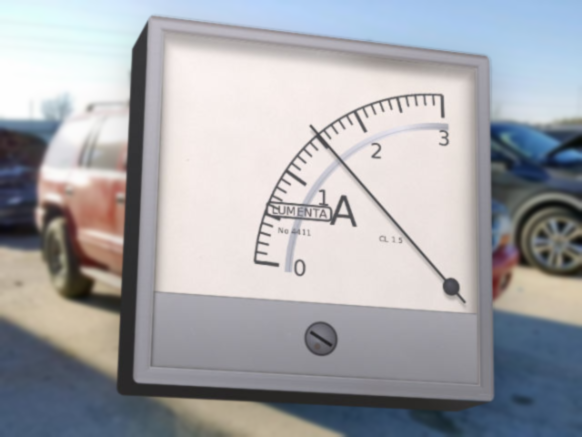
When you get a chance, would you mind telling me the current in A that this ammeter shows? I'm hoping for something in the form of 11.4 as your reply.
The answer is 1.5
